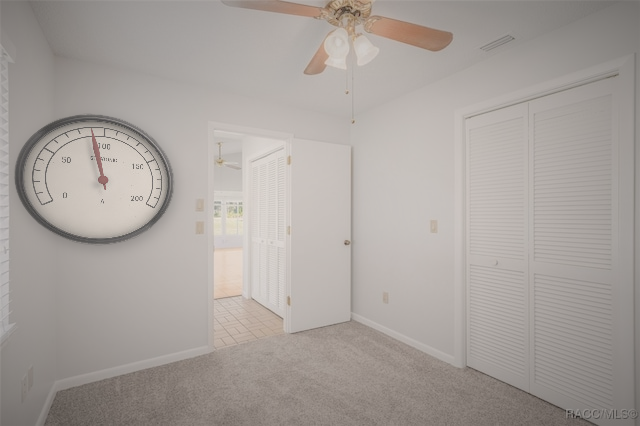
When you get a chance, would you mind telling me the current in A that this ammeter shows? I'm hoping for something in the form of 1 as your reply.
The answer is 90
